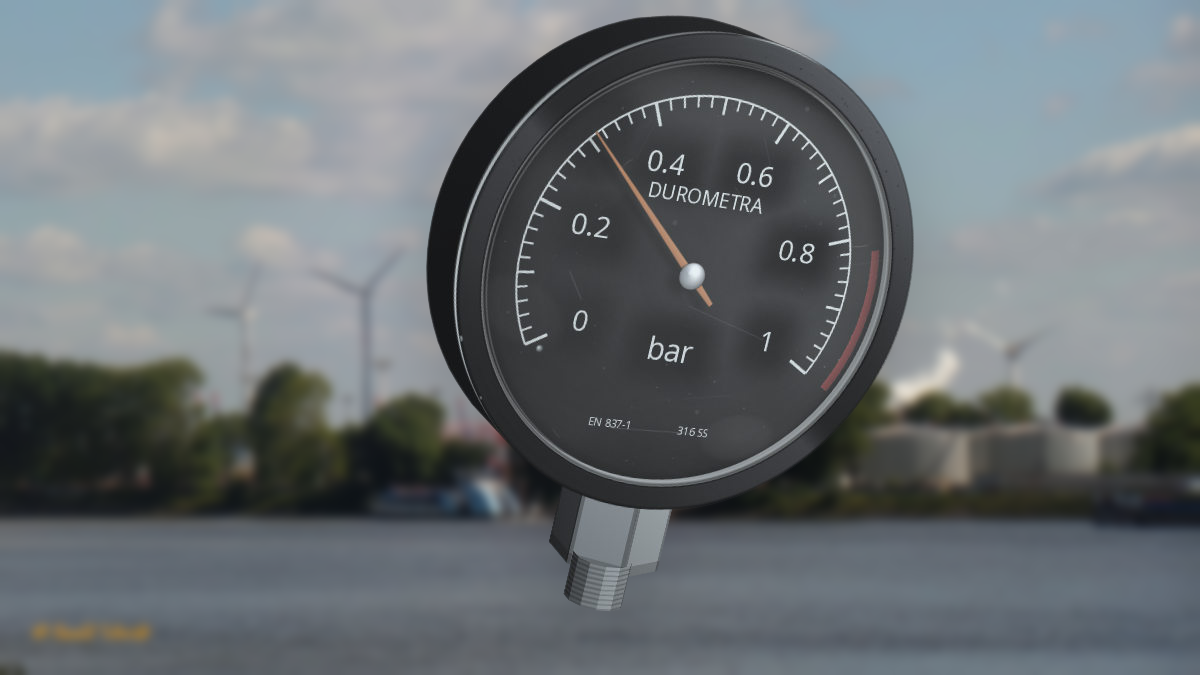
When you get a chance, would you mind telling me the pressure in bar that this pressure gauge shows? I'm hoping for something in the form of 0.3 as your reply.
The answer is 0.31
